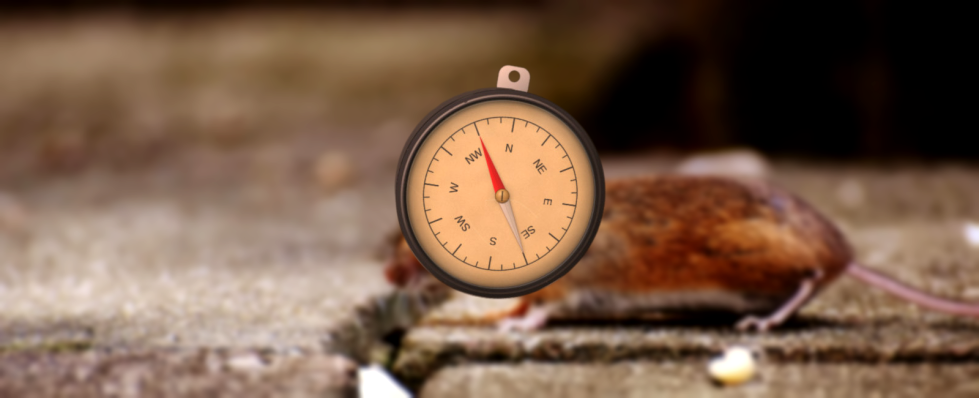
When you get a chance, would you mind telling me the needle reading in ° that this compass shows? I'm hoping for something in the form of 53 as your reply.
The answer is 330
